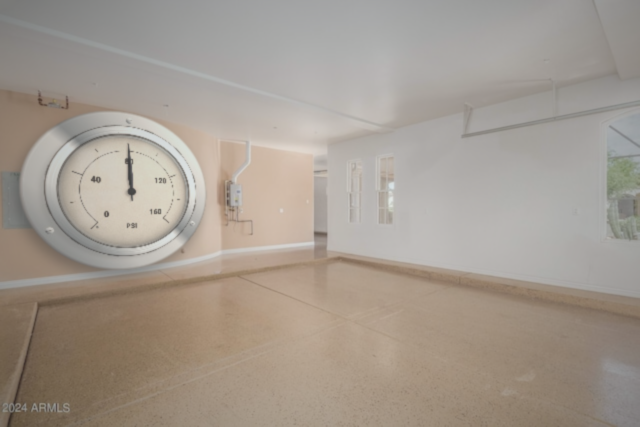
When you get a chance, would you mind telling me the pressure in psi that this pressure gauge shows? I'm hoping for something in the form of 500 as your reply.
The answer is 80
